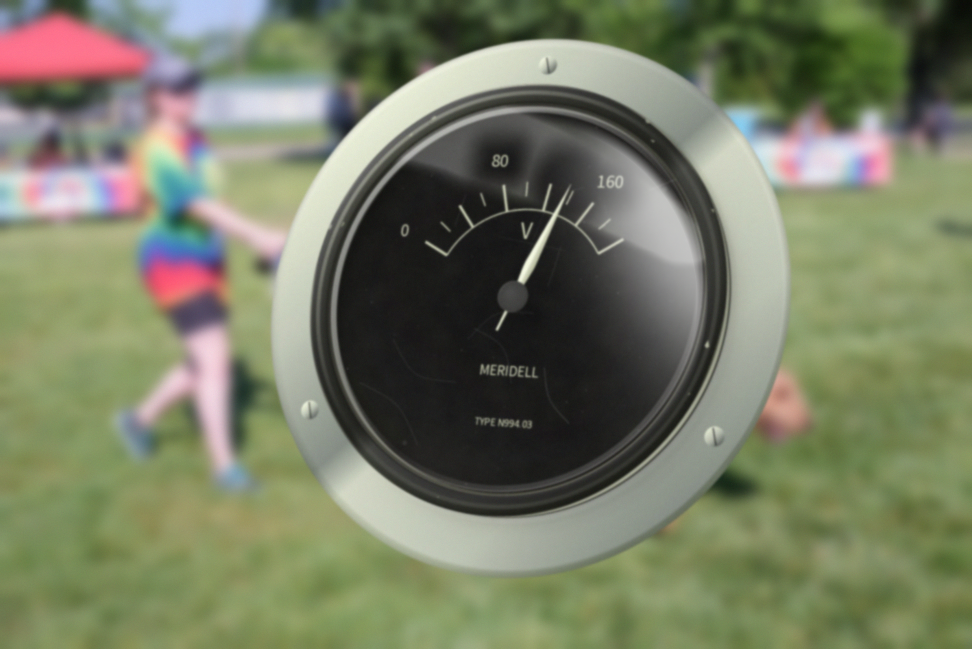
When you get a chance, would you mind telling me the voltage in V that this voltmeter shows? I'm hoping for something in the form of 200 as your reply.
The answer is 140
